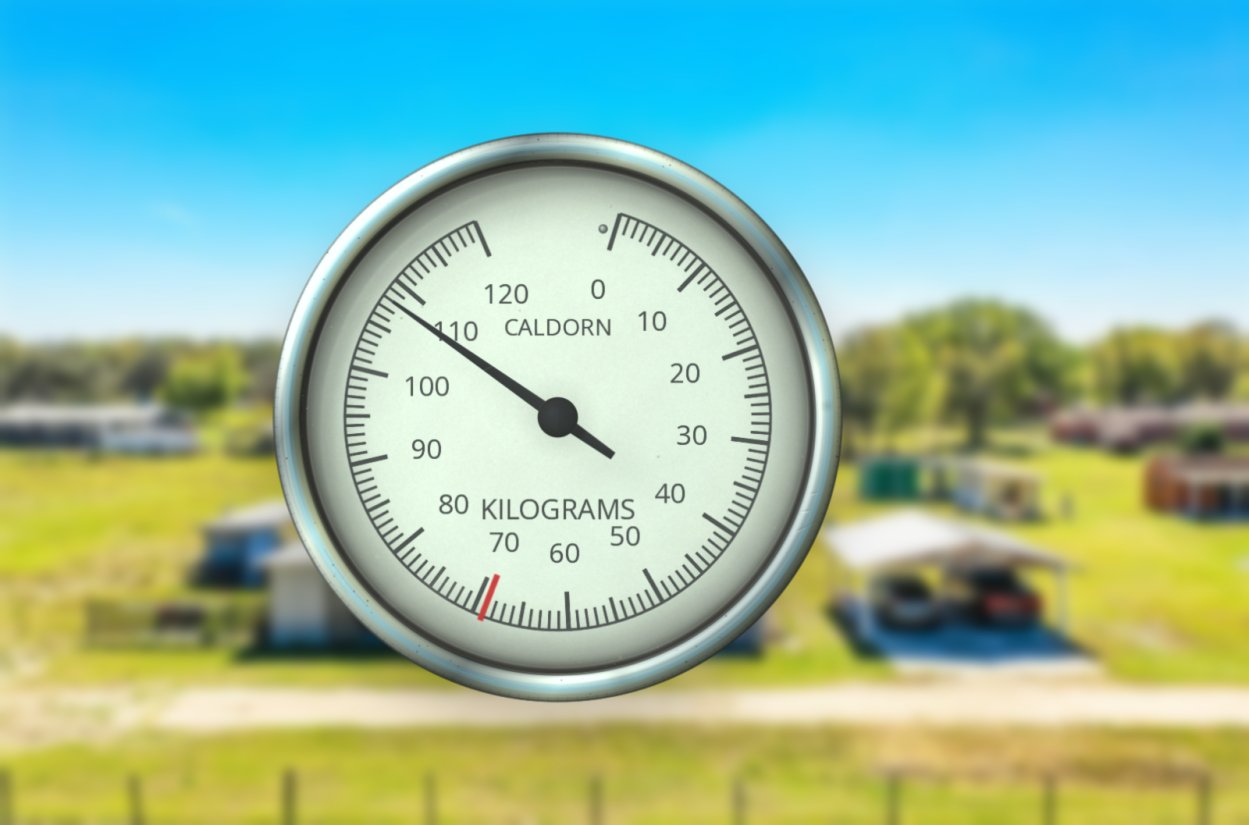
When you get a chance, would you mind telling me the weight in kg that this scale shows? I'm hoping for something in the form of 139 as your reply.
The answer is 108
